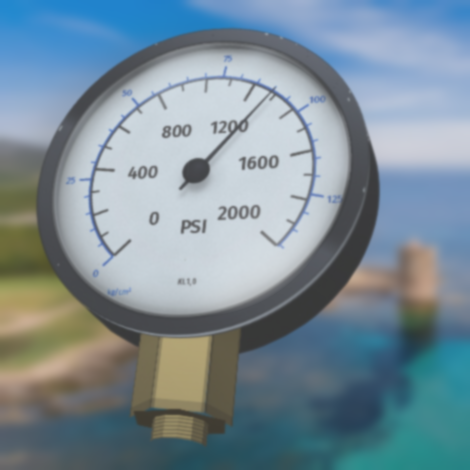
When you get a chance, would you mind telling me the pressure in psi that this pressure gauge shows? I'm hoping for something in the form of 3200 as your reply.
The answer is 1300
